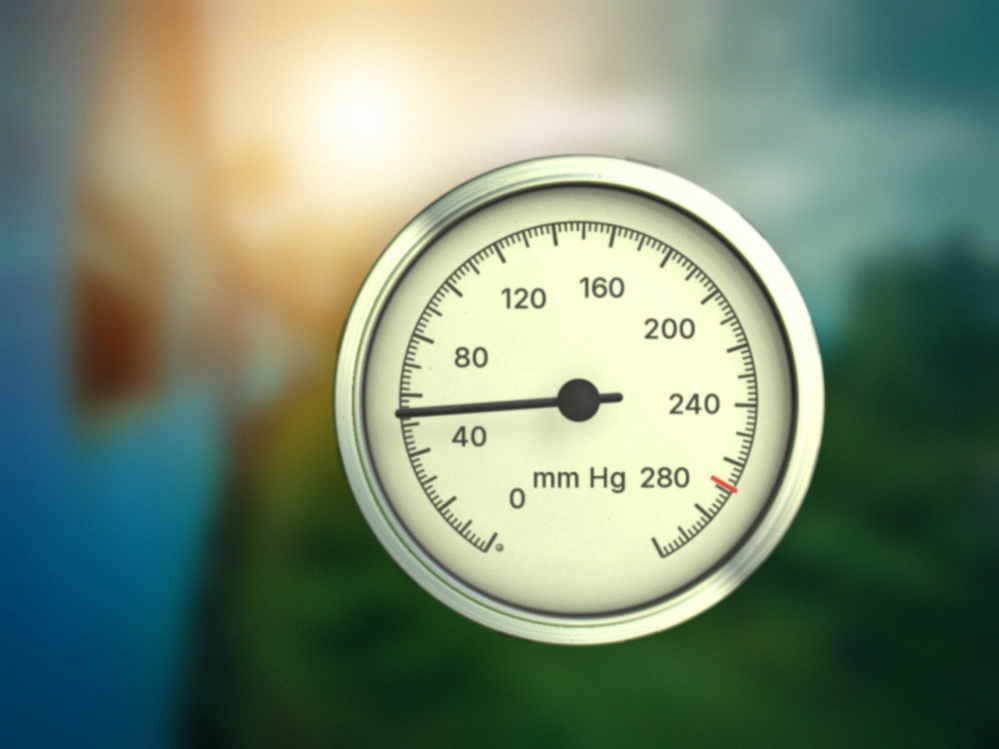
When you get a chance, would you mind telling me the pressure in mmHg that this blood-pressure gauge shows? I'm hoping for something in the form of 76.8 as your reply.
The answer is 54
